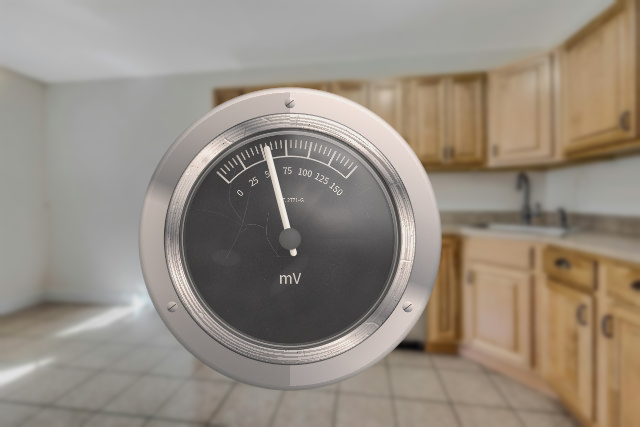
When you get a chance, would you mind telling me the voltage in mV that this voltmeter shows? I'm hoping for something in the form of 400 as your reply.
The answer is 55
